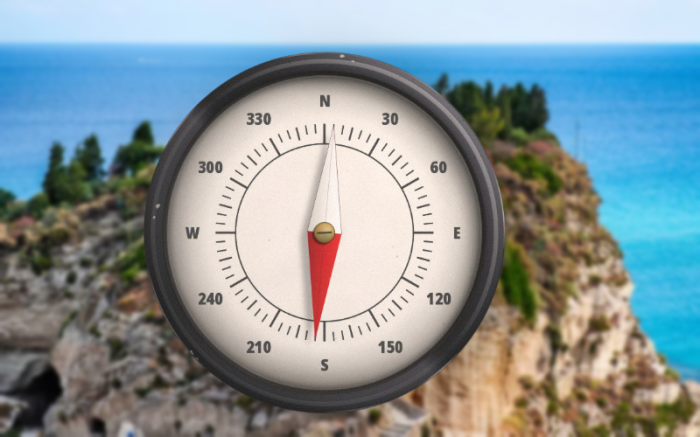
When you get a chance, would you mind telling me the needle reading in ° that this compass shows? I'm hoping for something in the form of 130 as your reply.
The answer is 185
